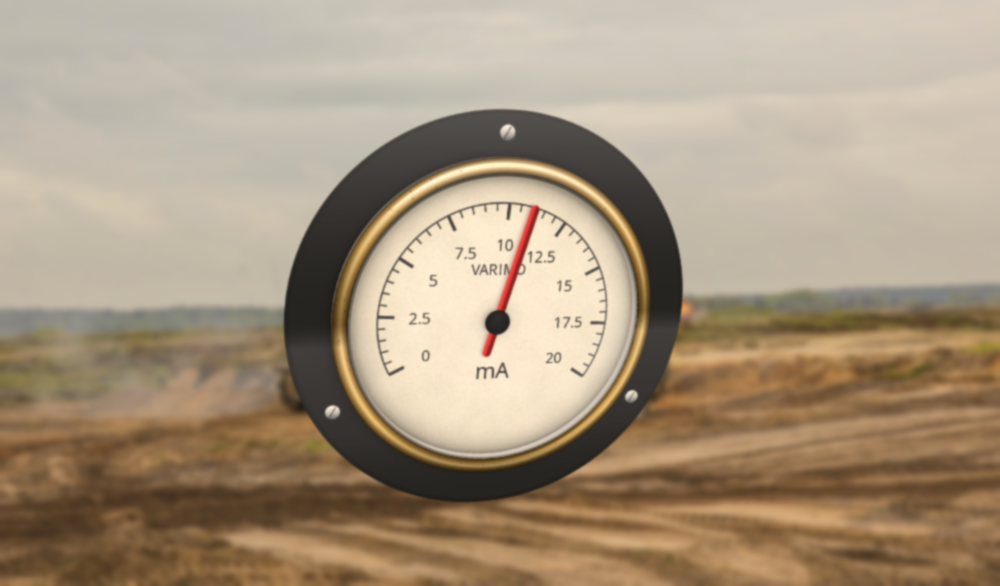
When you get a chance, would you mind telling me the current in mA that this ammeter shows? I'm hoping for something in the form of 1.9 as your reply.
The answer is 11
